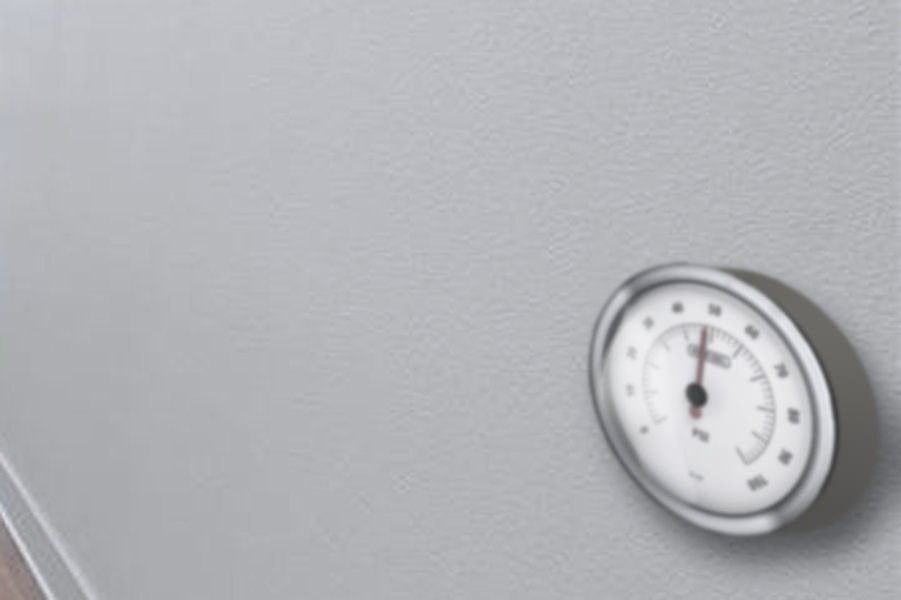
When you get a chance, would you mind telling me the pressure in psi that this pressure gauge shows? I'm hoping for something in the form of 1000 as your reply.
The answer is 50
